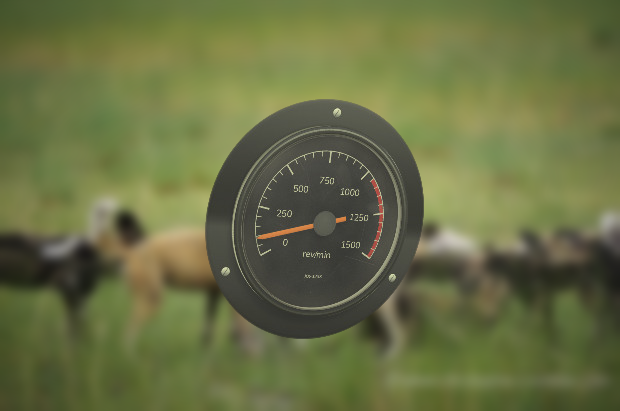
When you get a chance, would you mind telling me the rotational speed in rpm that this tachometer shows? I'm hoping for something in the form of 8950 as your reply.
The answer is 100
